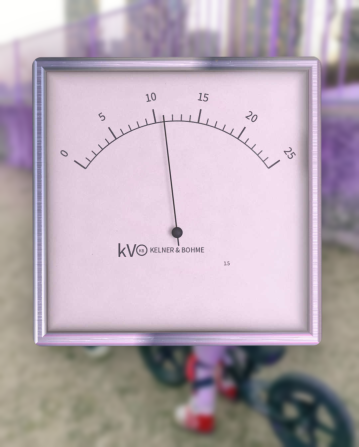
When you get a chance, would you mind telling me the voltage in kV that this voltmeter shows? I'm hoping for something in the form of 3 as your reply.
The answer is 11
